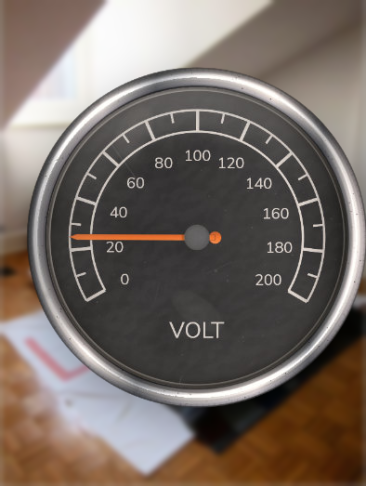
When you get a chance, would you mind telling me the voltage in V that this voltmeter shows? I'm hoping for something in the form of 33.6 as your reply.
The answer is 25
